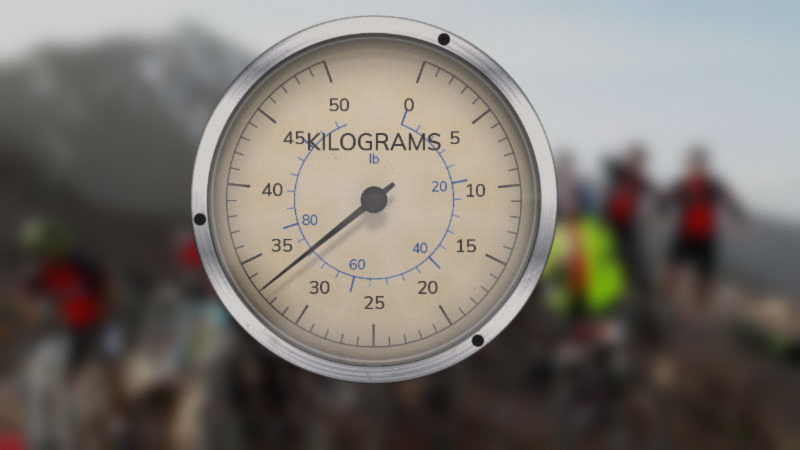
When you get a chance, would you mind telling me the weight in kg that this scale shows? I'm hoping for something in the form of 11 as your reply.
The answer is 33
